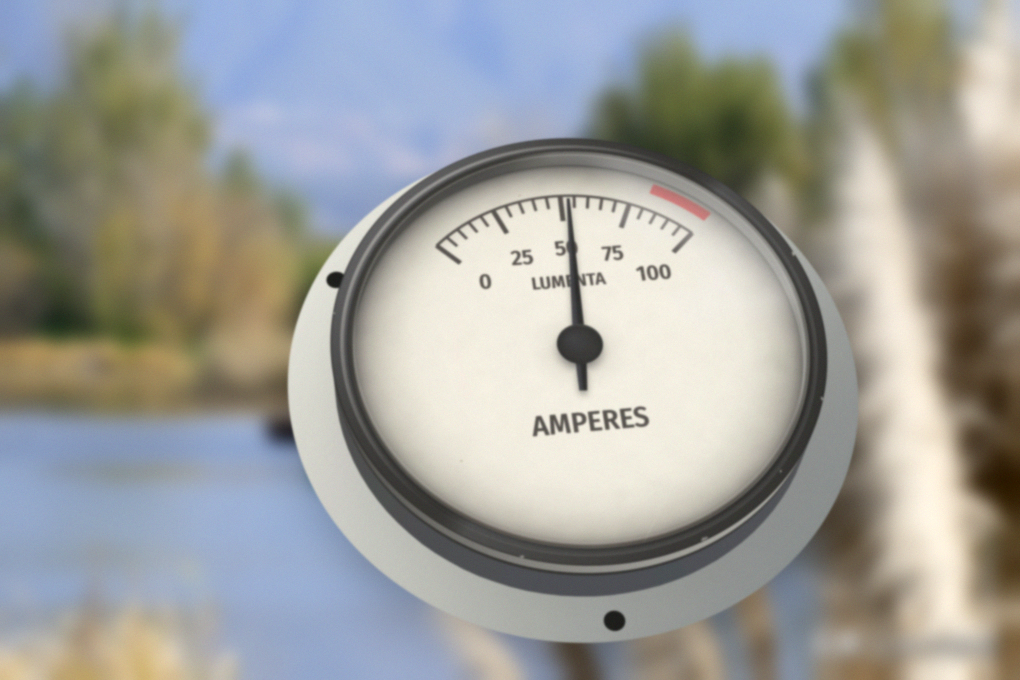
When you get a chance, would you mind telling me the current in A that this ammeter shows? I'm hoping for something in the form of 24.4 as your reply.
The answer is 52.5
